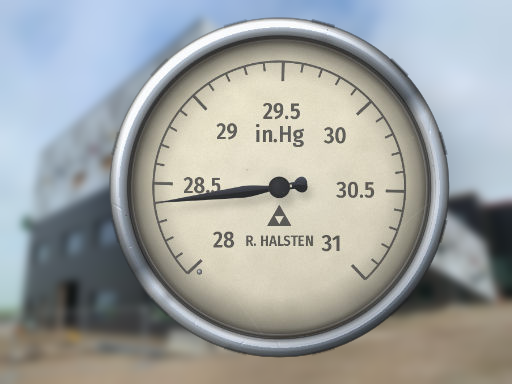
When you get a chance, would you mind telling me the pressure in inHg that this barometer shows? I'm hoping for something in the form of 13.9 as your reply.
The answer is 28.4
